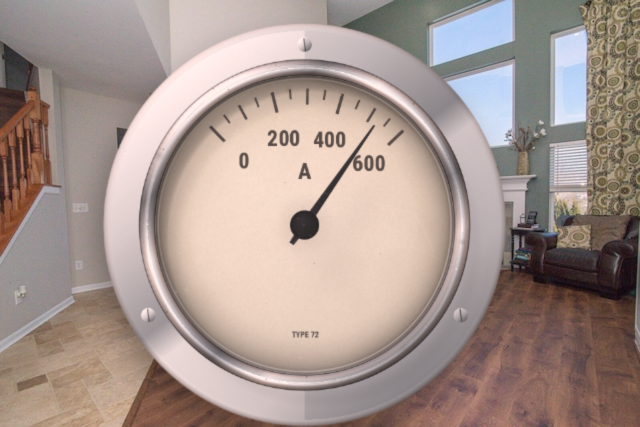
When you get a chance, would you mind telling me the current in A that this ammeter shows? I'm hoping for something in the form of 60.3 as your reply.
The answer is 525
